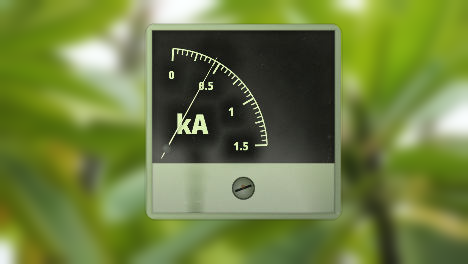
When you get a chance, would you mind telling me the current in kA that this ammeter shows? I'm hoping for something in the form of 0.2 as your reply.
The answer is 0.45
